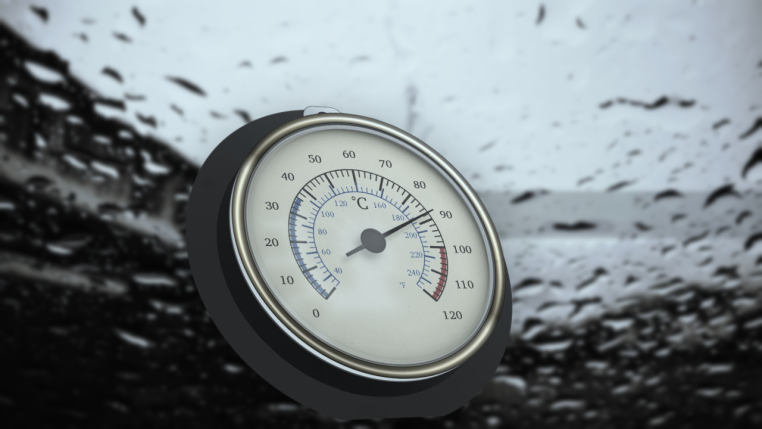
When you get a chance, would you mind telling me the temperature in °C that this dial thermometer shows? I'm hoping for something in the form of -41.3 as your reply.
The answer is 88
